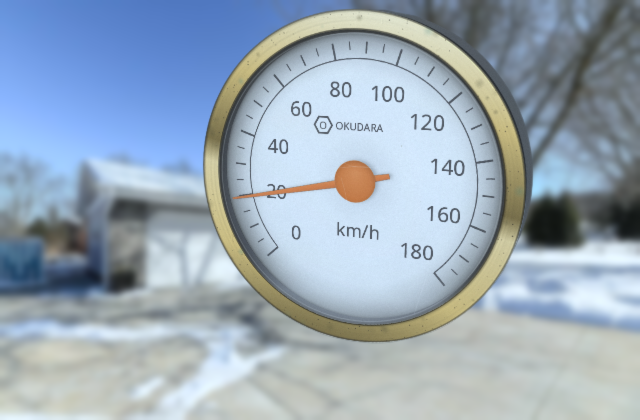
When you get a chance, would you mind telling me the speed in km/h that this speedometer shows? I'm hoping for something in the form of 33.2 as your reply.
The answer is 20
